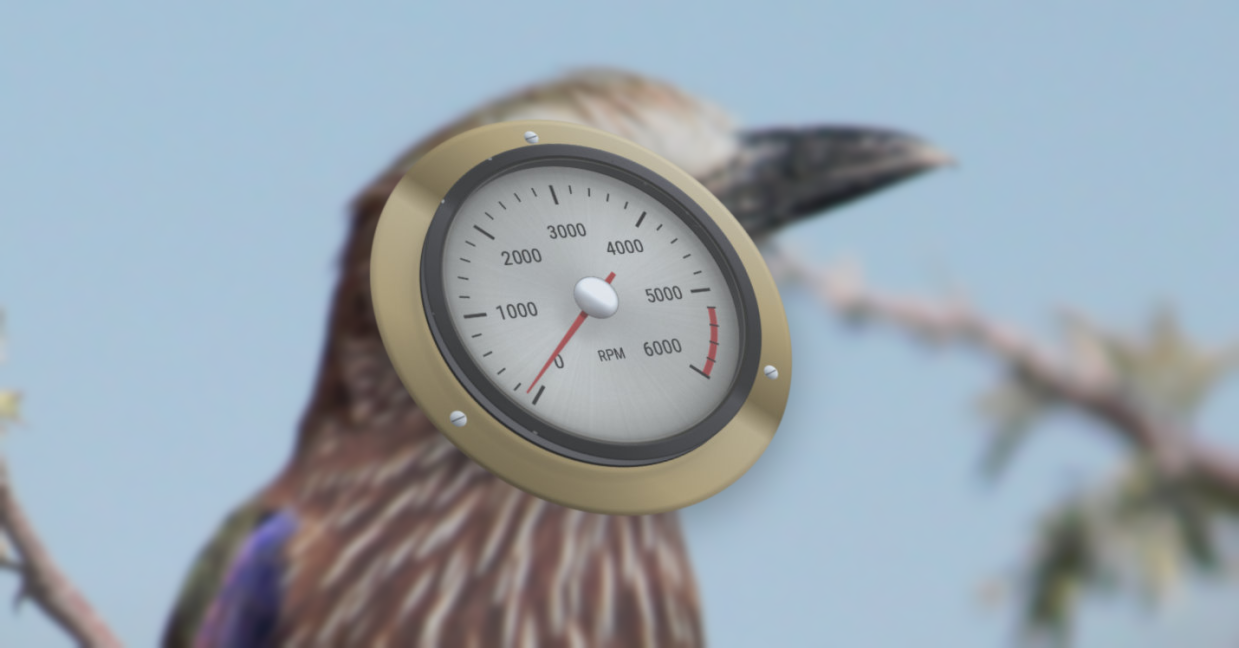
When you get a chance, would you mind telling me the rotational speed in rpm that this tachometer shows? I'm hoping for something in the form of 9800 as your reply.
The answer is 100
